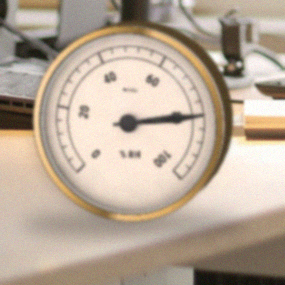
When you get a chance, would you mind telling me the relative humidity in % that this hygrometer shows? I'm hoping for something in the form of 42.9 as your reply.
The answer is 80
